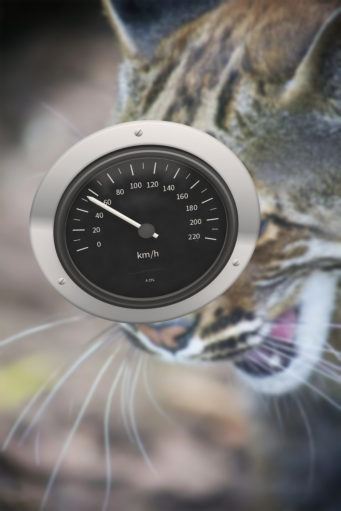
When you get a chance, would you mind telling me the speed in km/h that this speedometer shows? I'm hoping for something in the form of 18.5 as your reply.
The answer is 55
